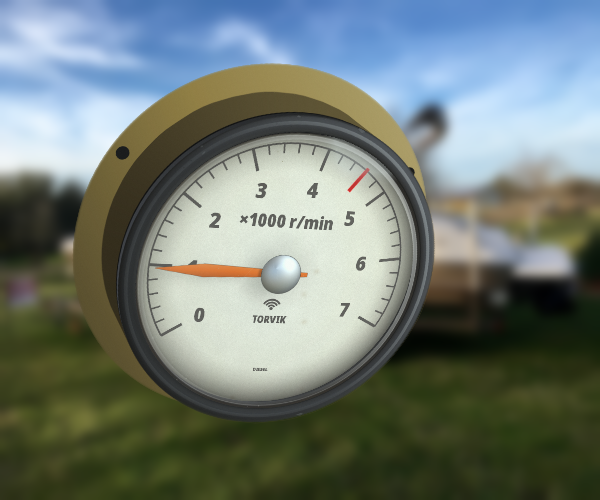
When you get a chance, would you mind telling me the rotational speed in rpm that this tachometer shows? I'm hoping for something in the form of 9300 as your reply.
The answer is 1000
